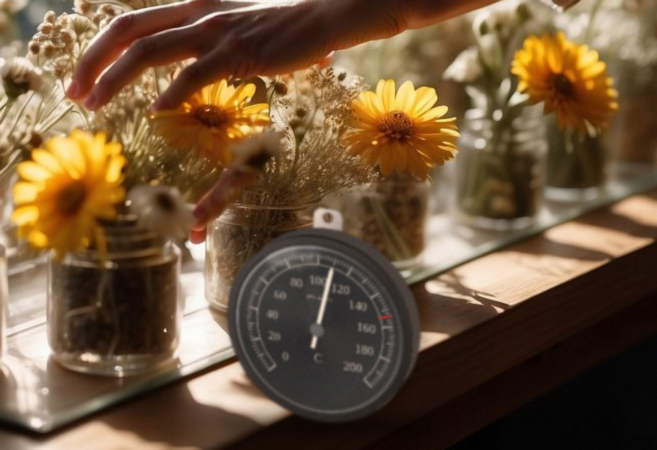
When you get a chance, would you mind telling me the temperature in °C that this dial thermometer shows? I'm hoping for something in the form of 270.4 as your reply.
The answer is 110
